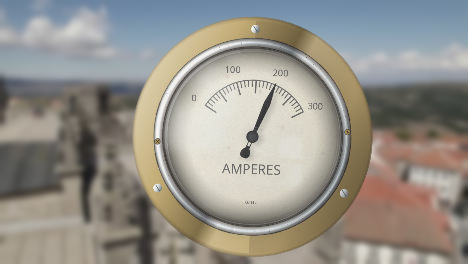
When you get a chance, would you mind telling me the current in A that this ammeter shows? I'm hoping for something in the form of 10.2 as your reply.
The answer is 200
